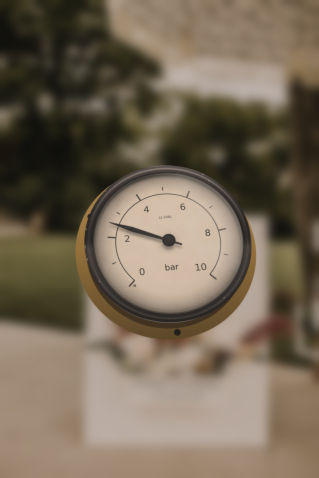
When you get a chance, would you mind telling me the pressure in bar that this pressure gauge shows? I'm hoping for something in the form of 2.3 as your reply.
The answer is 2.5
